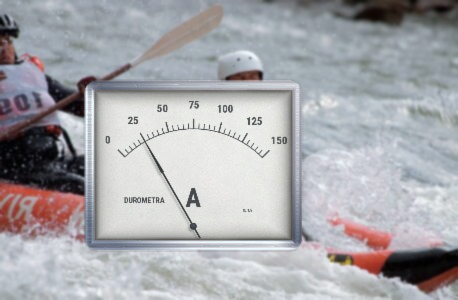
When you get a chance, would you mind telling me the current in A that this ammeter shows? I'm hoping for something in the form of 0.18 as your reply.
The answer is 25
